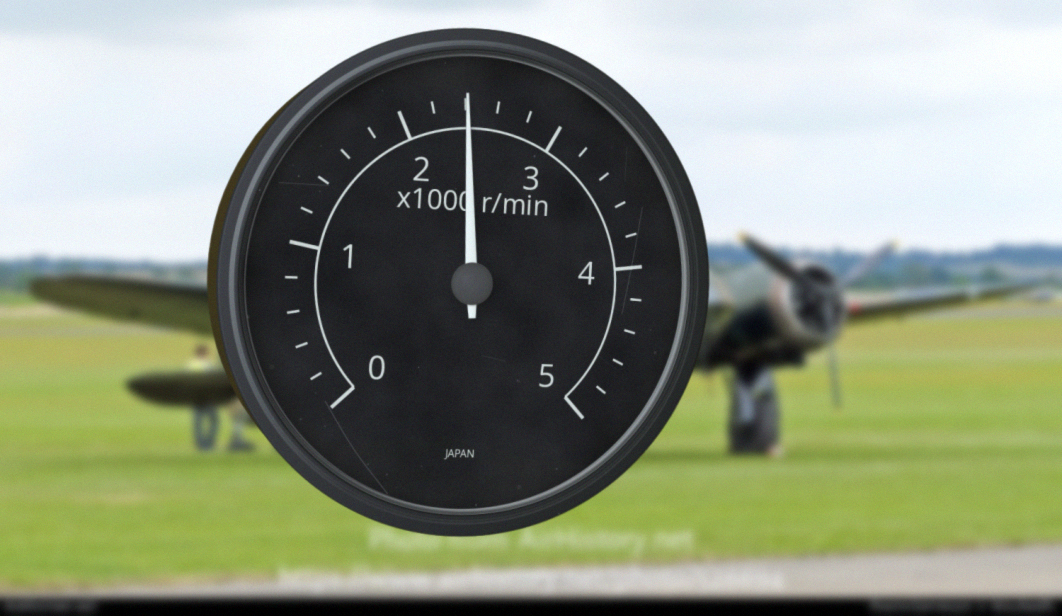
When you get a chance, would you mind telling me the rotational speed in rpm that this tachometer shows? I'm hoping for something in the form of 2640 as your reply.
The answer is 2400
